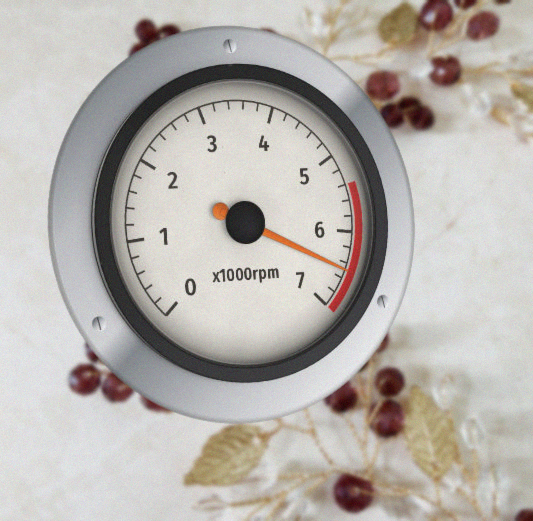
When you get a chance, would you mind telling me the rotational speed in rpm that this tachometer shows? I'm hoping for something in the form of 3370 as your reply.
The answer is 6500
